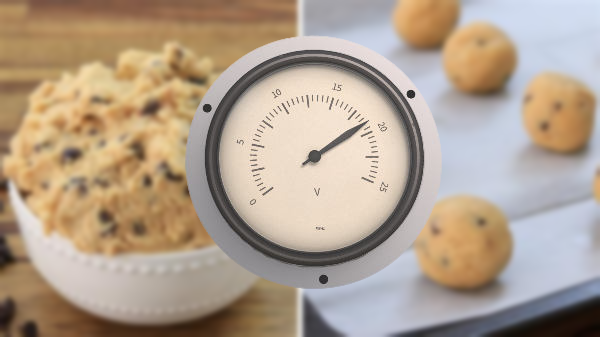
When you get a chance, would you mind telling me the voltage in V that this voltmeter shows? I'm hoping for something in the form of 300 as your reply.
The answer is 19
